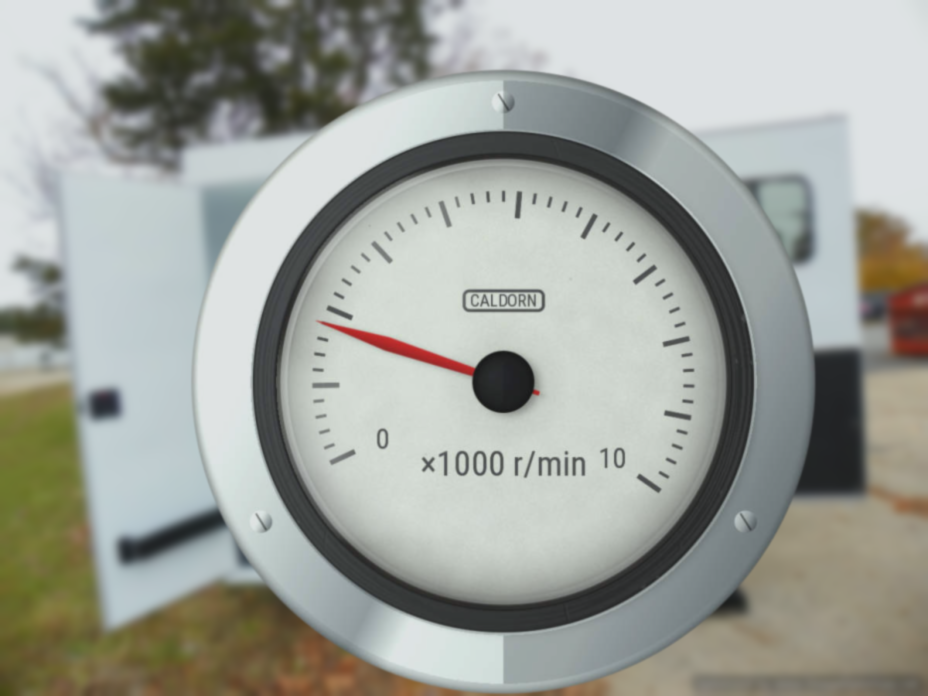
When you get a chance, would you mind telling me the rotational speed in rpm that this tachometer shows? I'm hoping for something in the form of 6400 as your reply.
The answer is 1800
